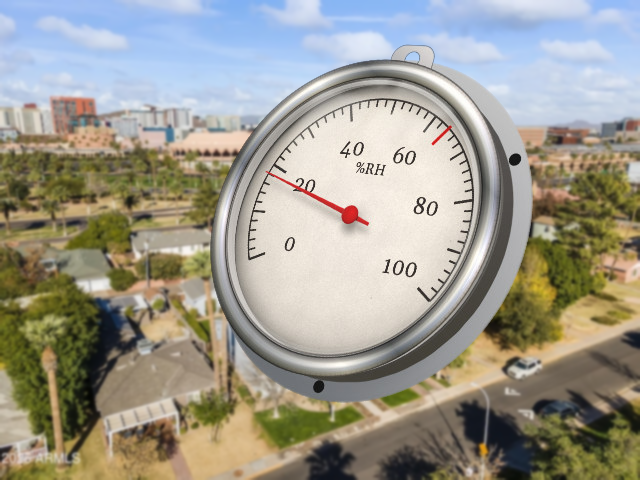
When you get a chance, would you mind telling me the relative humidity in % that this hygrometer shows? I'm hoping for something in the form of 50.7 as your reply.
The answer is 18
